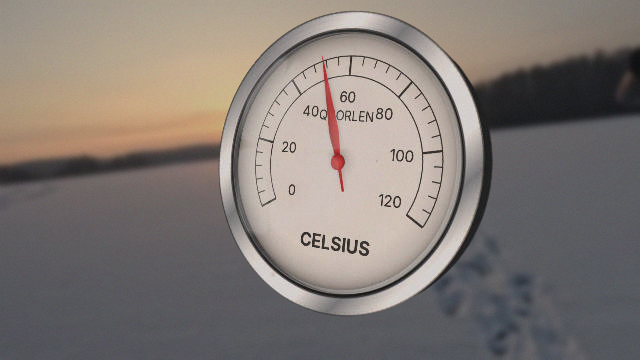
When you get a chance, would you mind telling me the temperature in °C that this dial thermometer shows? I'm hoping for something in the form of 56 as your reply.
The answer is 52
